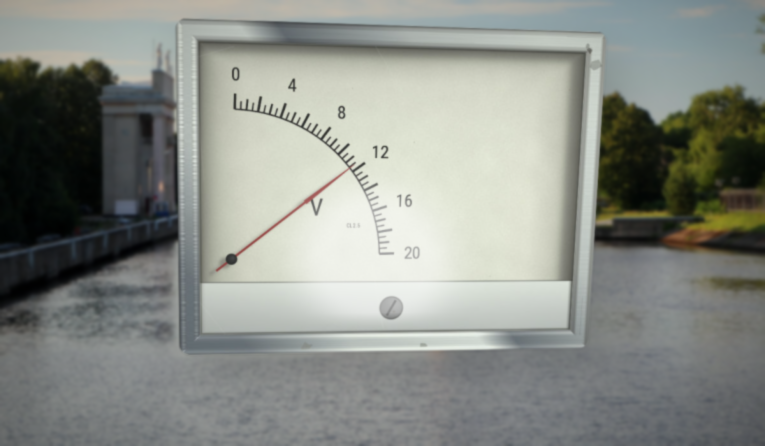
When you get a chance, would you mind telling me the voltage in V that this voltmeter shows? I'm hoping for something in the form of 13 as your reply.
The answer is 11.5
